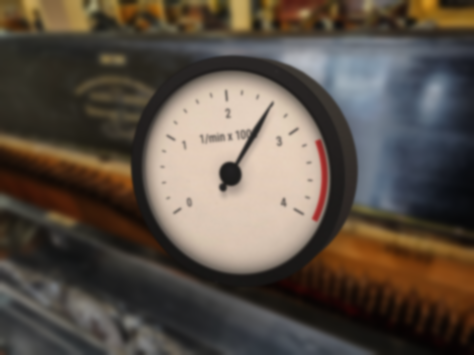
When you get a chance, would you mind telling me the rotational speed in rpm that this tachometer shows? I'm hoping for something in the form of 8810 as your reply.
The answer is 2600
